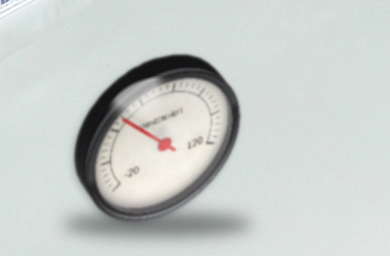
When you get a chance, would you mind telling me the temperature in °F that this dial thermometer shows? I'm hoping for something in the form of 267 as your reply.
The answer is 28
